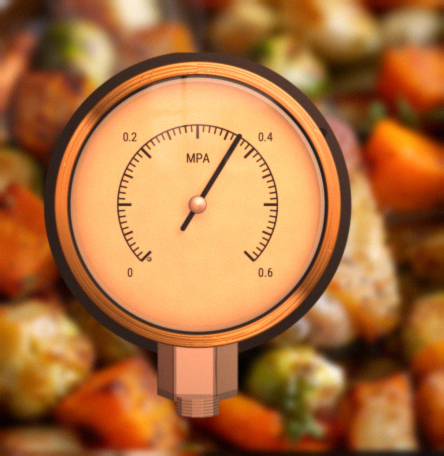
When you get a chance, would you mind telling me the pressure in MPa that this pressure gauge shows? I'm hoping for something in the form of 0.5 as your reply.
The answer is 0.37
